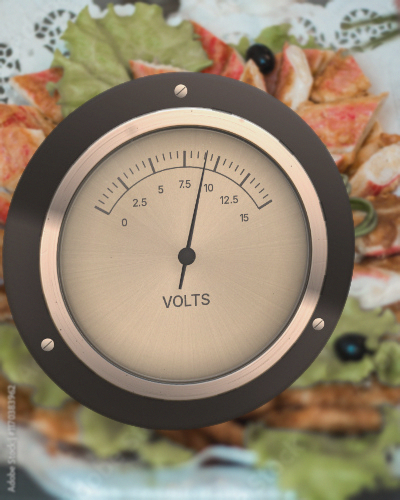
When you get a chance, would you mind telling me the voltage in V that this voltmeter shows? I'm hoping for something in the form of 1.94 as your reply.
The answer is 9
